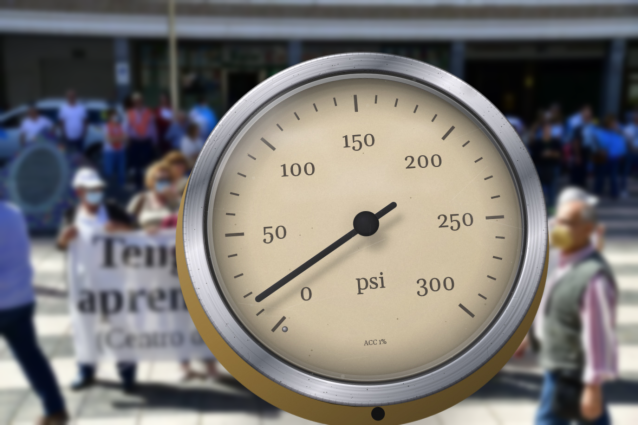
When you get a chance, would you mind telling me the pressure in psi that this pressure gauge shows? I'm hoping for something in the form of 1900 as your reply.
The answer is 15
